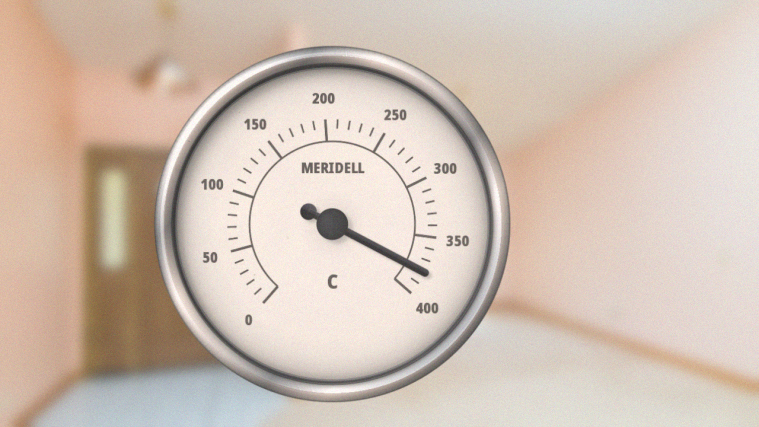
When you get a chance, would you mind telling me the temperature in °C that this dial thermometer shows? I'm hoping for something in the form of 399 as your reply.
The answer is 380
